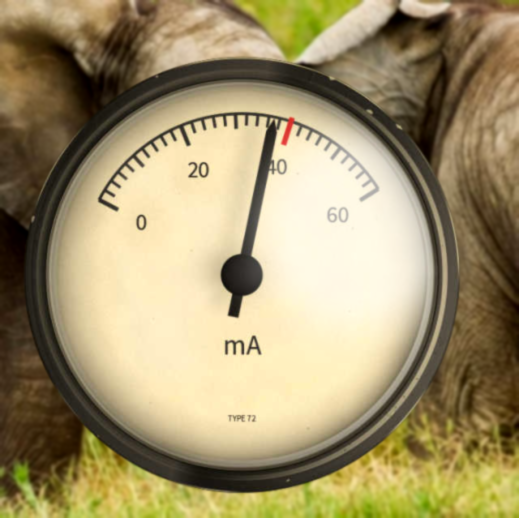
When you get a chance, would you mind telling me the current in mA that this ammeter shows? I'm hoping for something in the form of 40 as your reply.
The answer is 37
